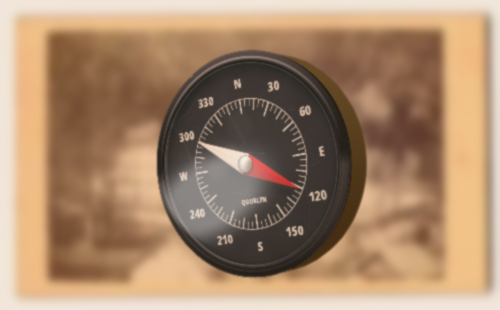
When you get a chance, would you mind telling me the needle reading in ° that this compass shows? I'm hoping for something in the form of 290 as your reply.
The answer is 120
